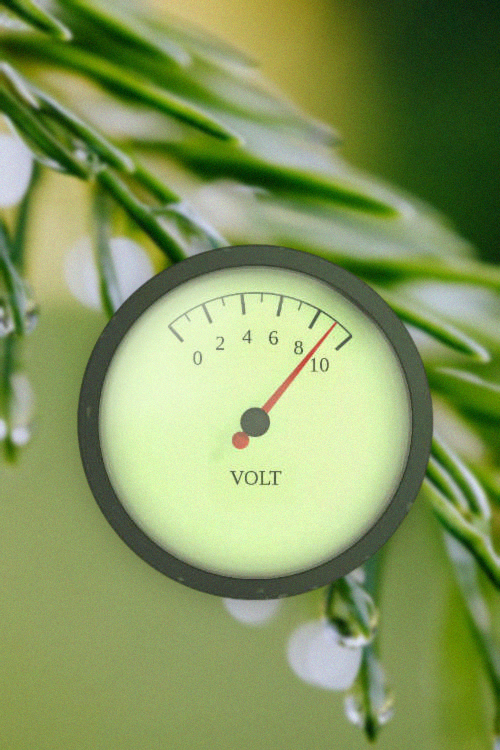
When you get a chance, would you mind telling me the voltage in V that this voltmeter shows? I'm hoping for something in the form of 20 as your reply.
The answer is 9
